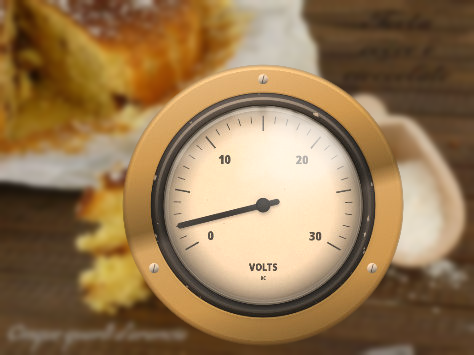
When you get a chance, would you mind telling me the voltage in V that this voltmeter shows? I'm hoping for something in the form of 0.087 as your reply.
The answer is 2
